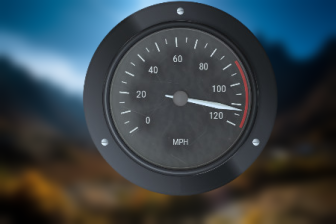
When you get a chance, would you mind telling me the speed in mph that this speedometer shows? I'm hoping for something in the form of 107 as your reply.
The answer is 112.5
